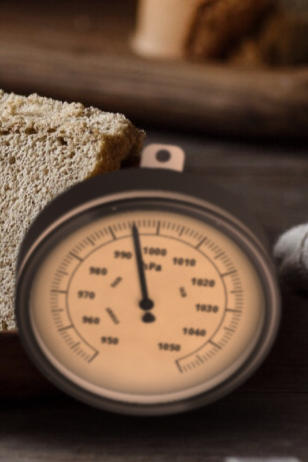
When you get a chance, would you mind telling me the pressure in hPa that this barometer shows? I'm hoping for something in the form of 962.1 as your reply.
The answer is 995
